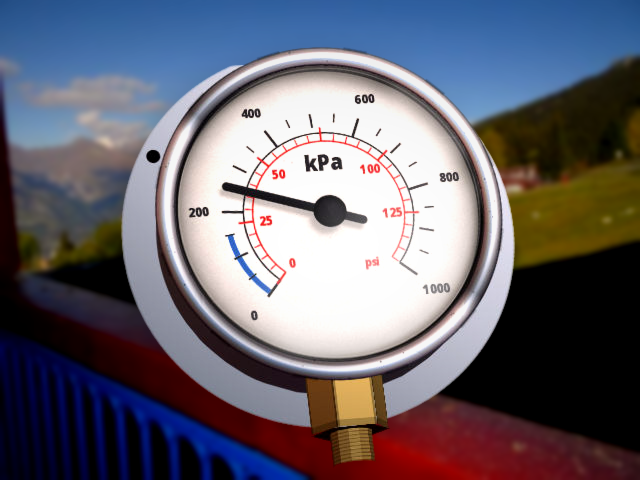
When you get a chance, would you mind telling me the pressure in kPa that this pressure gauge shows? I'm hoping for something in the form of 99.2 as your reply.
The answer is 250
